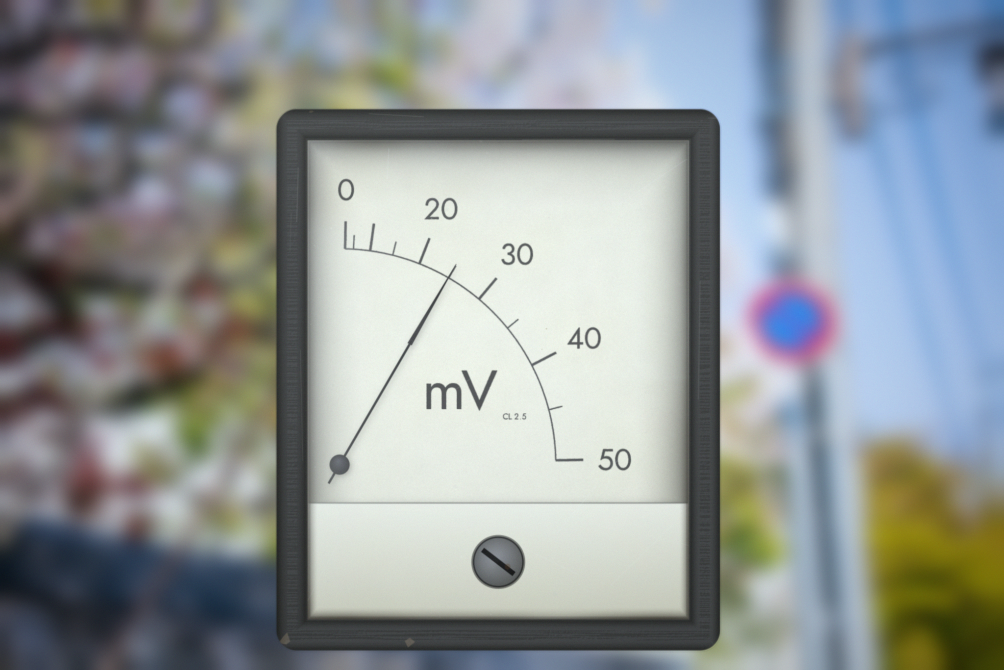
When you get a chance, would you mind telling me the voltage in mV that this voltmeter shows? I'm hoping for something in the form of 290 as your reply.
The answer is 25
